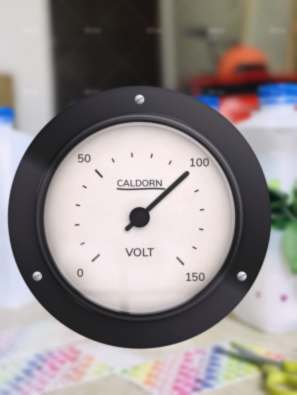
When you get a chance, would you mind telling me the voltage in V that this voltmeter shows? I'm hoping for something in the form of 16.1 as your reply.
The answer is 100
